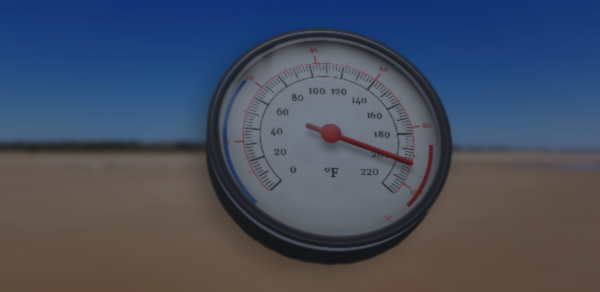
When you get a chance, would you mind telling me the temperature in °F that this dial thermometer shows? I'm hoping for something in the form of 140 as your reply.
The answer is 200
